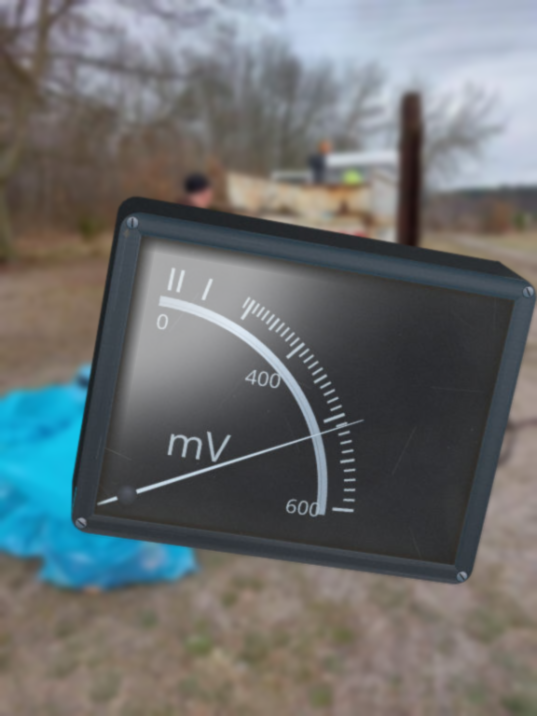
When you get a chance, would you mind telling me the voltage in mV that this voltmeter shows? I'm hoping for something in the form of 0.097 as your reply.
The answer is 510
